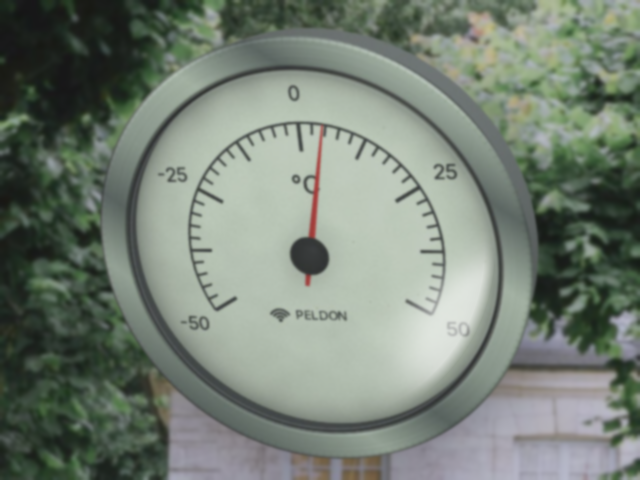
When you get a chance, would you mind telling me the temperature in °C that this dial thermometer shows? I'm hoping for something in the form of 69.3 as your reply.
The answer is 5
